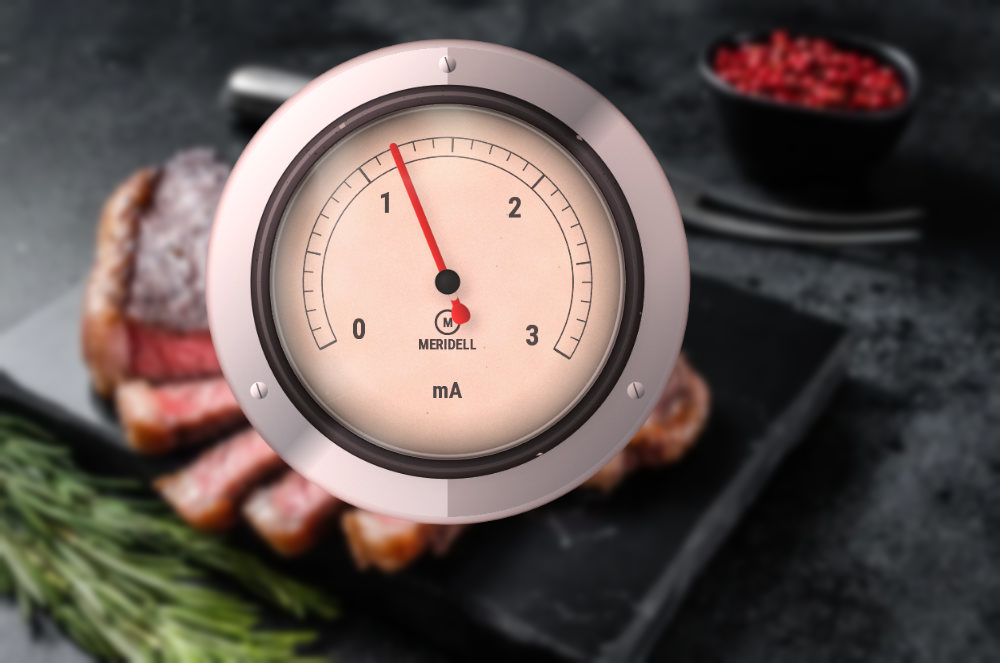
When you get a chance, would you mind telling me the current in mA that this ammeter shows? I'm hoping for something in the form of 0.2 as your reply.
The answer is 1.2
